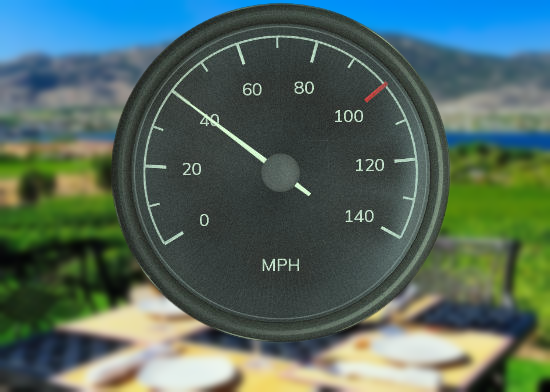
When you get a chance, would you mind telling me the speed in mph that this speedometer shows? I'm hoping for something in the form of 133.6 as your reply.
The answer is 40
